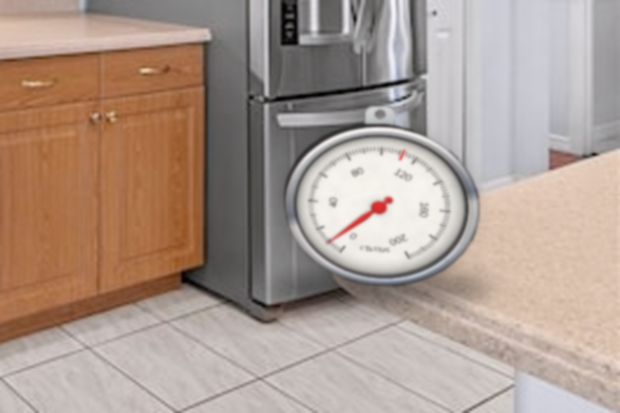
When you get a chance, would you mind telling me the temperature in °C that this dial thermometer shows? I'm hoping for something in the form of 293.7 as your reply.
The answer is 10
